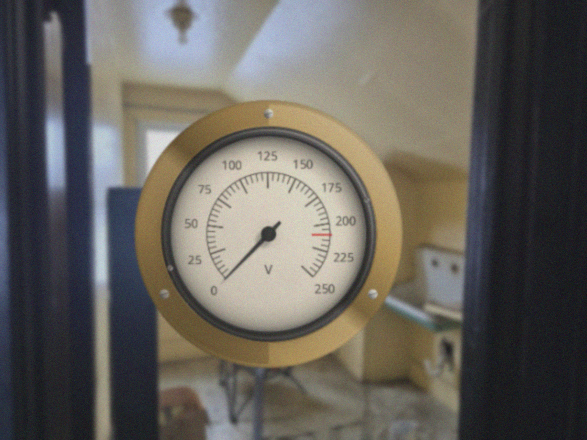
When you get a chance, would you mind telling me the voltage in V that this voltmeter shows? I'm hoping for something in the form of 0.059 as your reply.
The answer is 0
